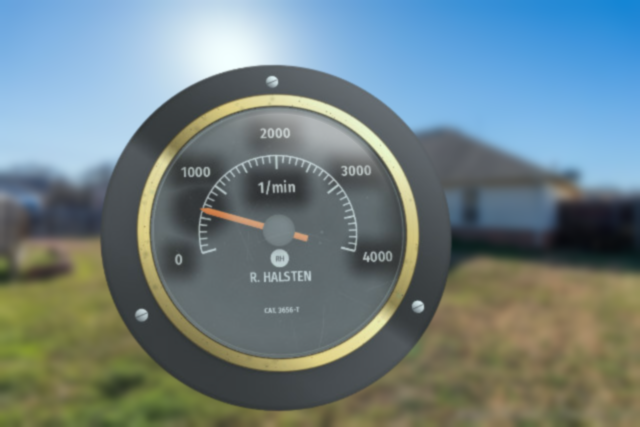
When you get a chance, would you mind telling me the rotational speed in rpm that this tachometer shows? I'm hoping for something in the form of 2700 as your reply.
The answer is 600
